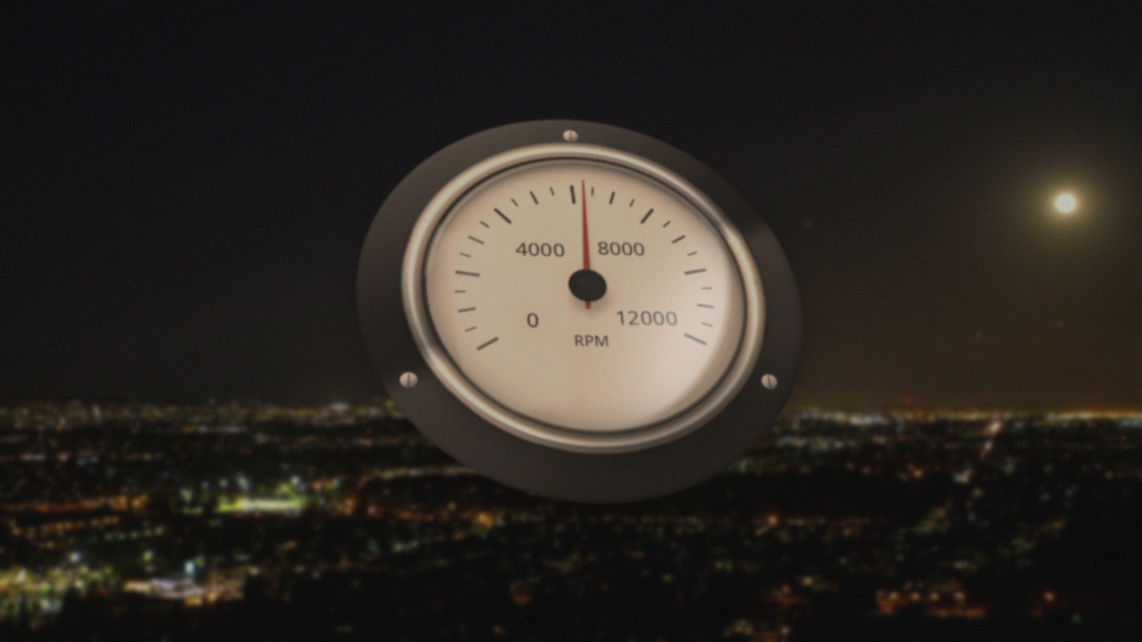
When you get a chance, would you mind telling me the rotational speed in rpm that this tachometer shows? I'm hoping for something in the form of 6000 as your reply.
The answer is 6250
